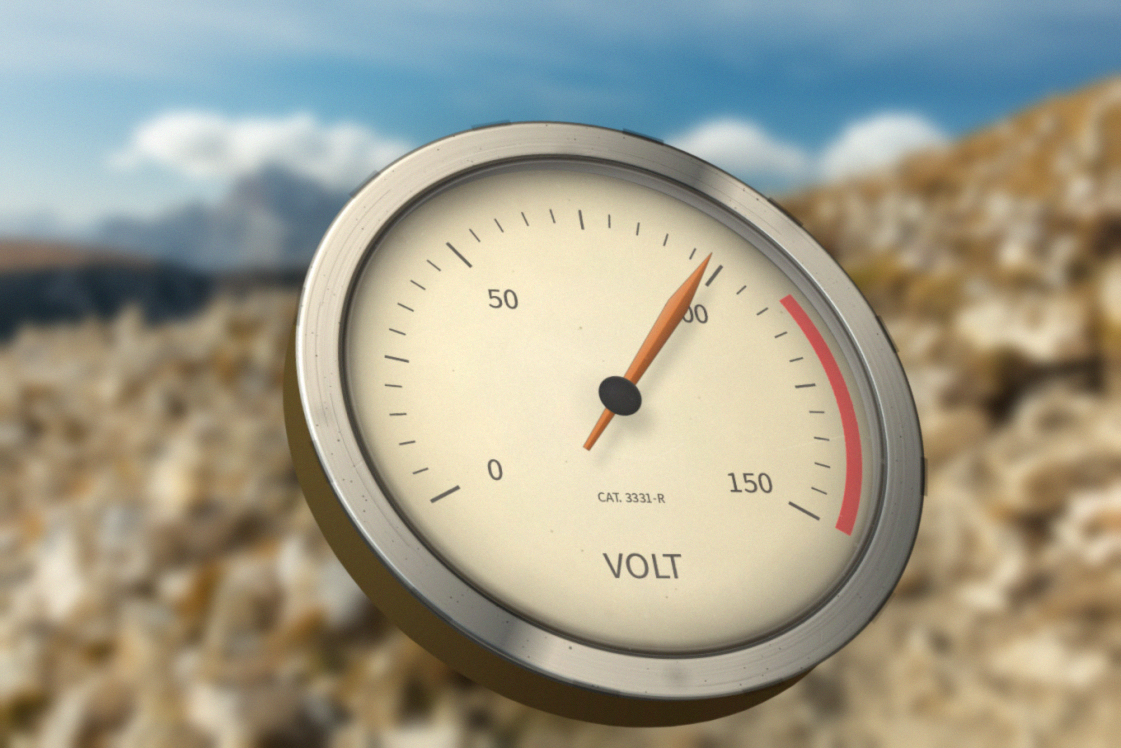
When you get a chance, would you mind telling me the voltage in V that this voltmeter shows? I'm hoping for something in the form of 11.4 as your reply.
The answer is 97.5
